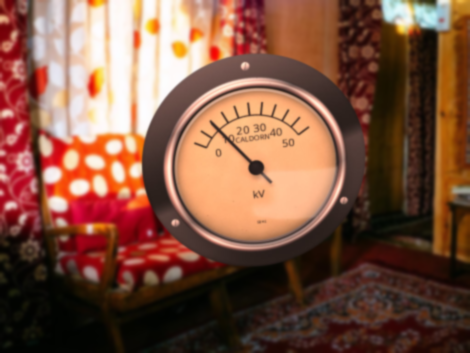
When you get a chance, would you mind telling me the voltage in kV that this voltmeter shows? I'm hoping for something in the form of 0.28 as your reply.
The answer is 10
